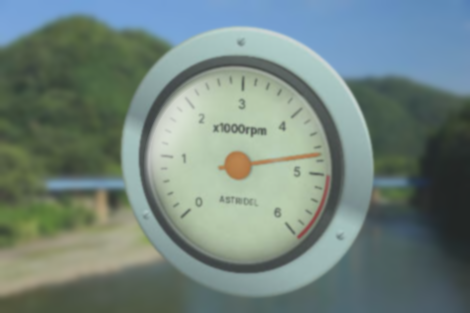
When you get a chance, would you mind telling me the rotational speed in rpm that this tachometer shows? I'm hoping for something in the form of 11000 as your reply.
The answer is 4700
